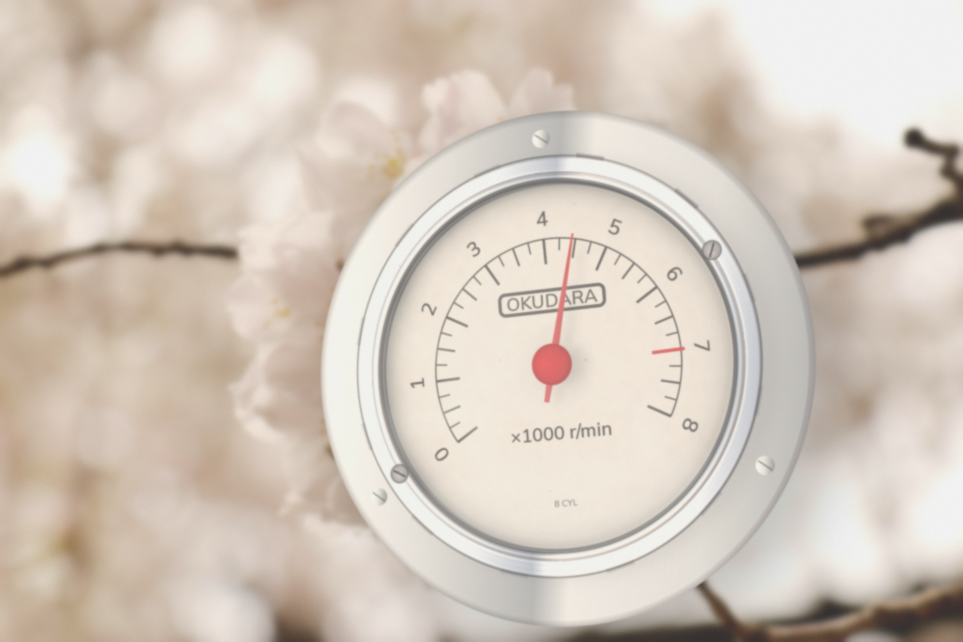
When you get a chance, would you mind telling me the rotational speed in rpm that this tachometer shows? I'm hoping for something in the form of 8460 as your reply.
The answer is 4500
